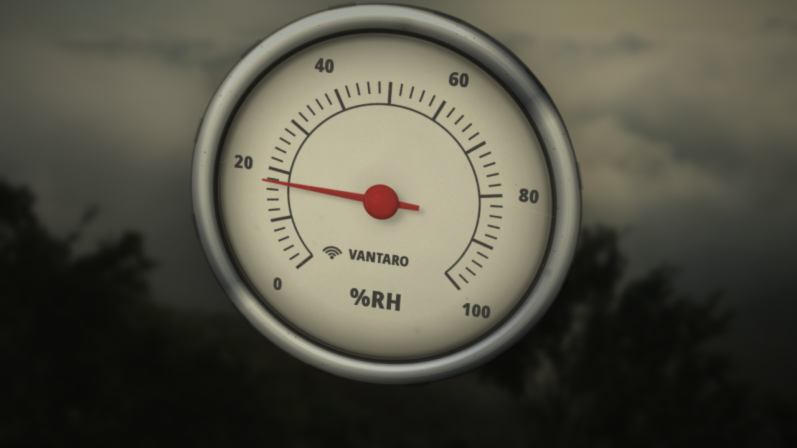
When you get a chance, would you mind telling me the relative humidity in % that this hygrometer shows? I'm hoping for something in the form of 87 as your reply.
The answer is 18
